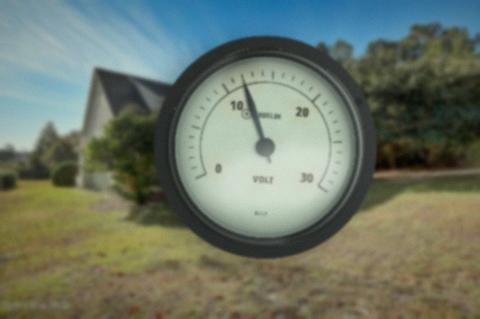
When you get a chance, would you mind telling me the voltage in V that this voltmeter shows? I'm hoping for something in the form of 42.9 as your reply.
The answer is 12
